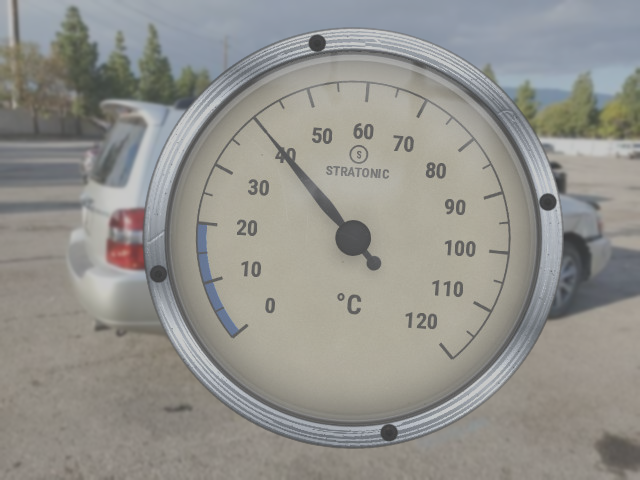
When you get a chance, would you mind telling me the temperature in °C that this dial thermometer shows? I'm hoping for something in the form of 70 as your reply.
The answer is 40
